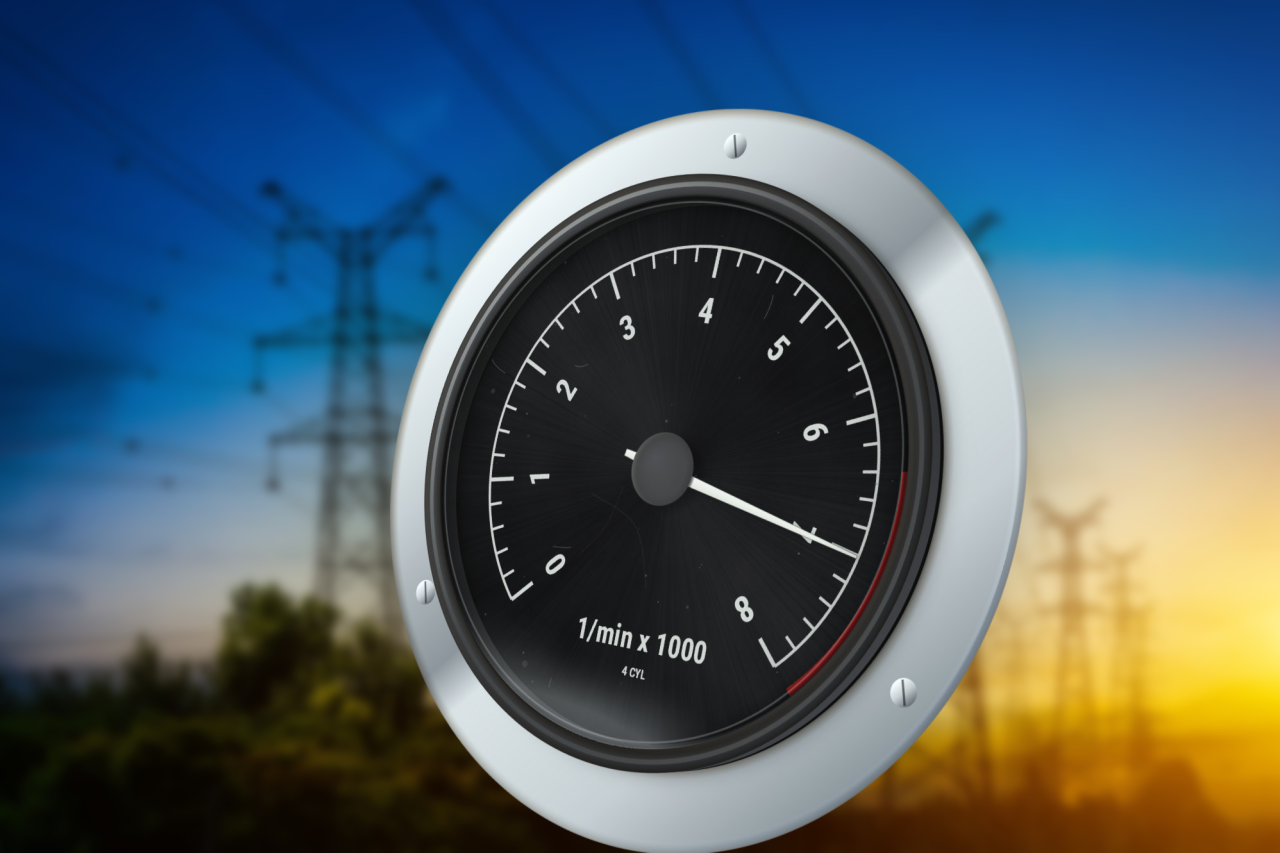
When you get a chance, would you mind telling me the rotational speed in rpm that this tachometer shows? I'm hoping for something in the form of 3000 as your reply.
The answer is 7000
